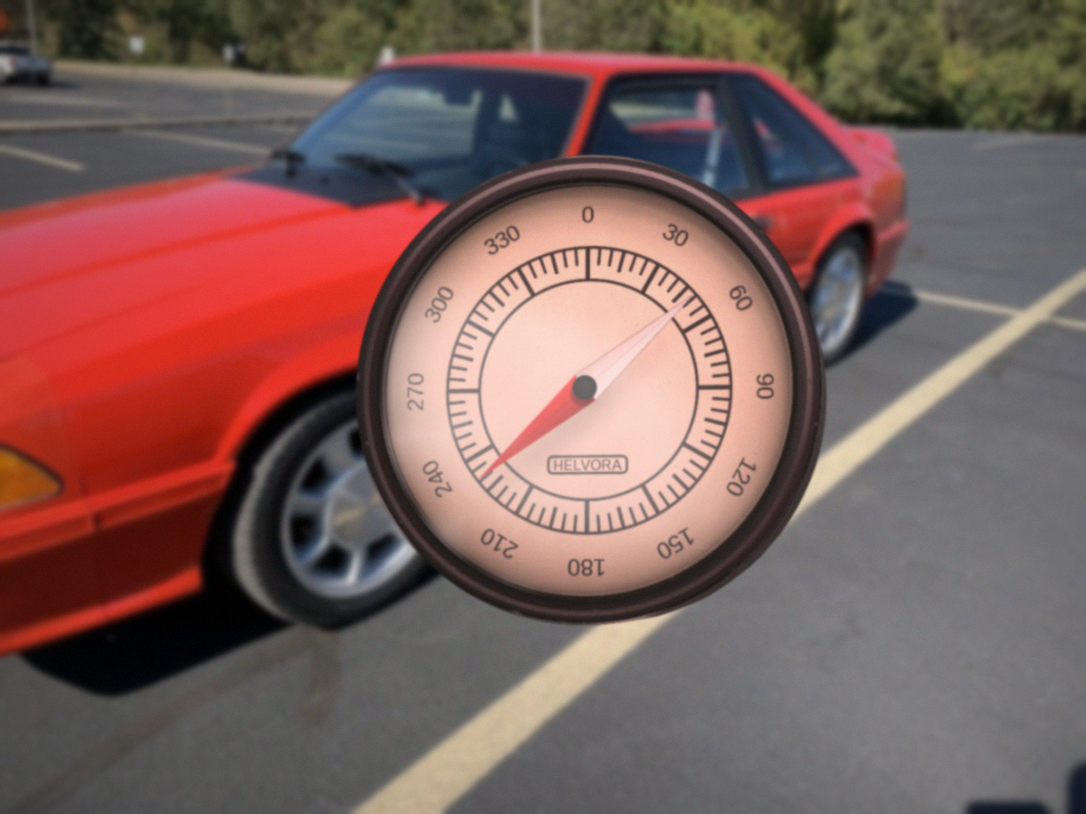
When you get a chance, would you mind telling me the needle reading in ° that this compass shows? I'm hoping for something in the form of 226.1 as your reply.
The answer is 230
